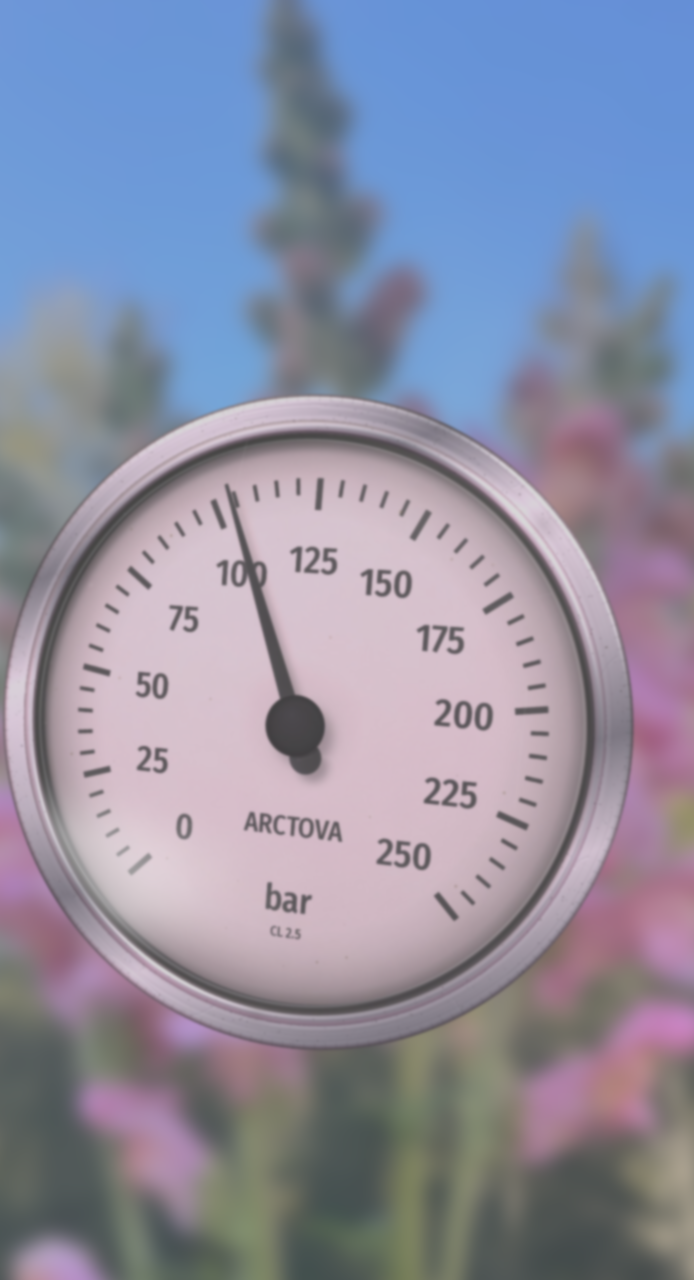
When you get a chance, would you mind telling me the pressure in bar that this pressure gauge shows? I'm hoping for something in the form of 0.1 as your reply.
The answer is 105
